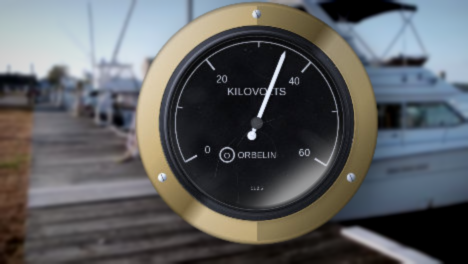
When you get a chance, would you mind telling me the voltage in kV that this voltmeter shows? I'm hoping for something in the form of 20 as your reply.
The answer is 35
